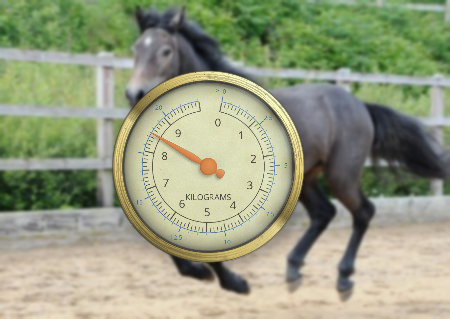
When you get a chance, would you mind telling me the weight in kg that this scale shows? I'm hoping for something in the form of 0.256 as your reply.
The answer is 8.5
